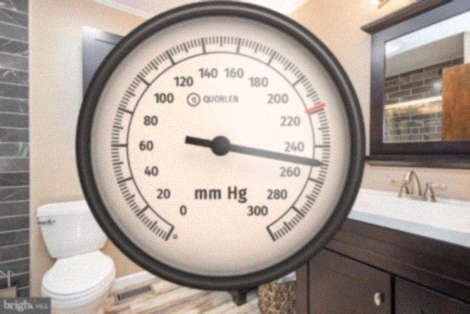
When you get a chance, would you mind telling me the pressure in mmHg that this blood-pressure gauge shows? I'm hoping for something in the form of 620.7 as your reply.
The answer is 250
